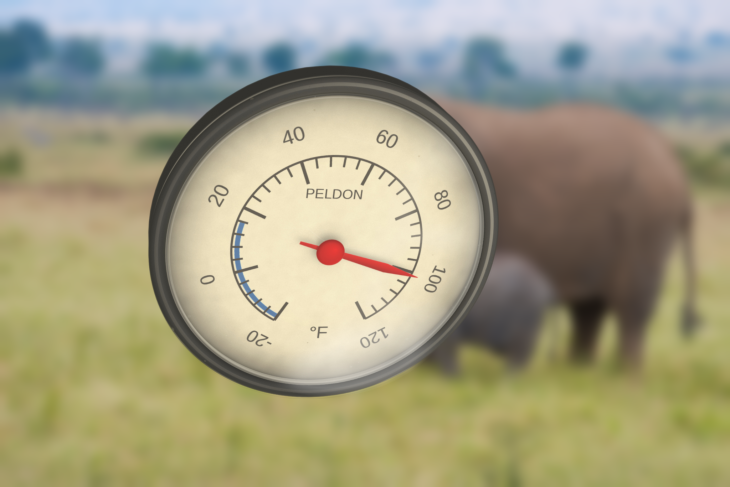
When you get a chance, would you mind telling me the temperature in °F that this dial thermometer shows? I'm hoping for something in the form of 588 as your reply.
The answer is 100
